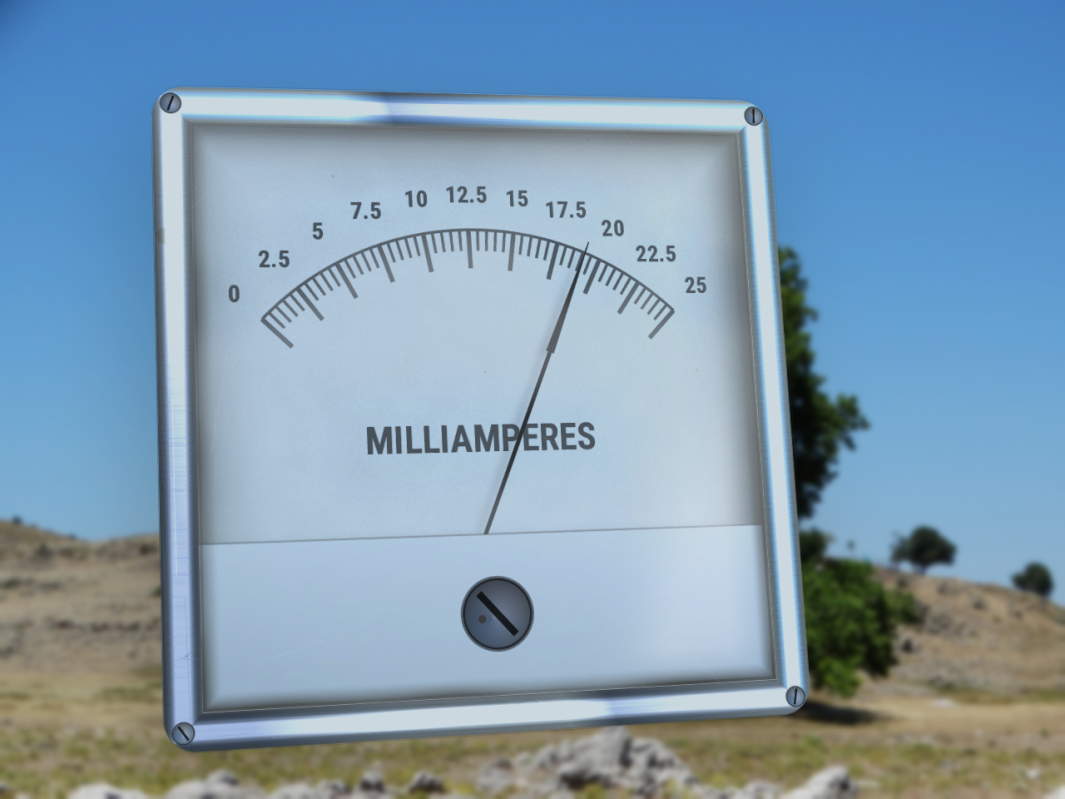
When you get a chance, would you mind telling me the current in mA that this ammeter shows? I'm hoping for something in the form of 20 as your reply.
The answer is 19
